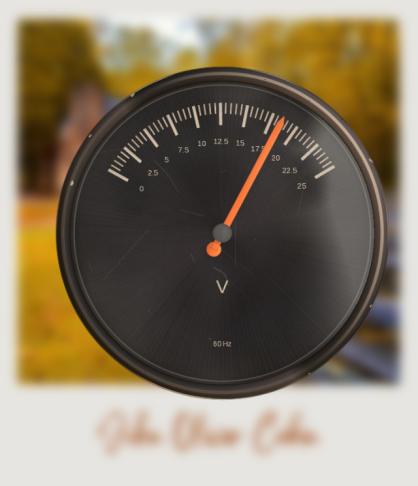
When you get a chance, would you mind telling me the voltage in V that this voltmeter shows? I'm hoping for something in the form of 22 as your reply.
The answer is 18.5
